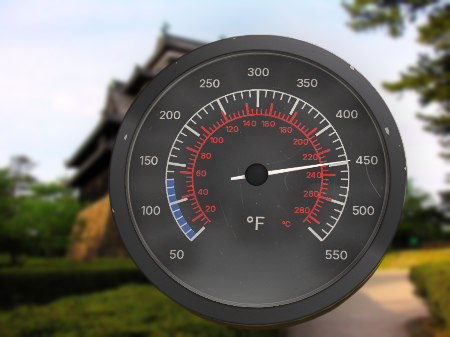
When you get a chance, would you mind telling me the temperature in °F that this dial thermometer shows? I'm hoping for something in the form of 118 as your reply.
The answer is 450
